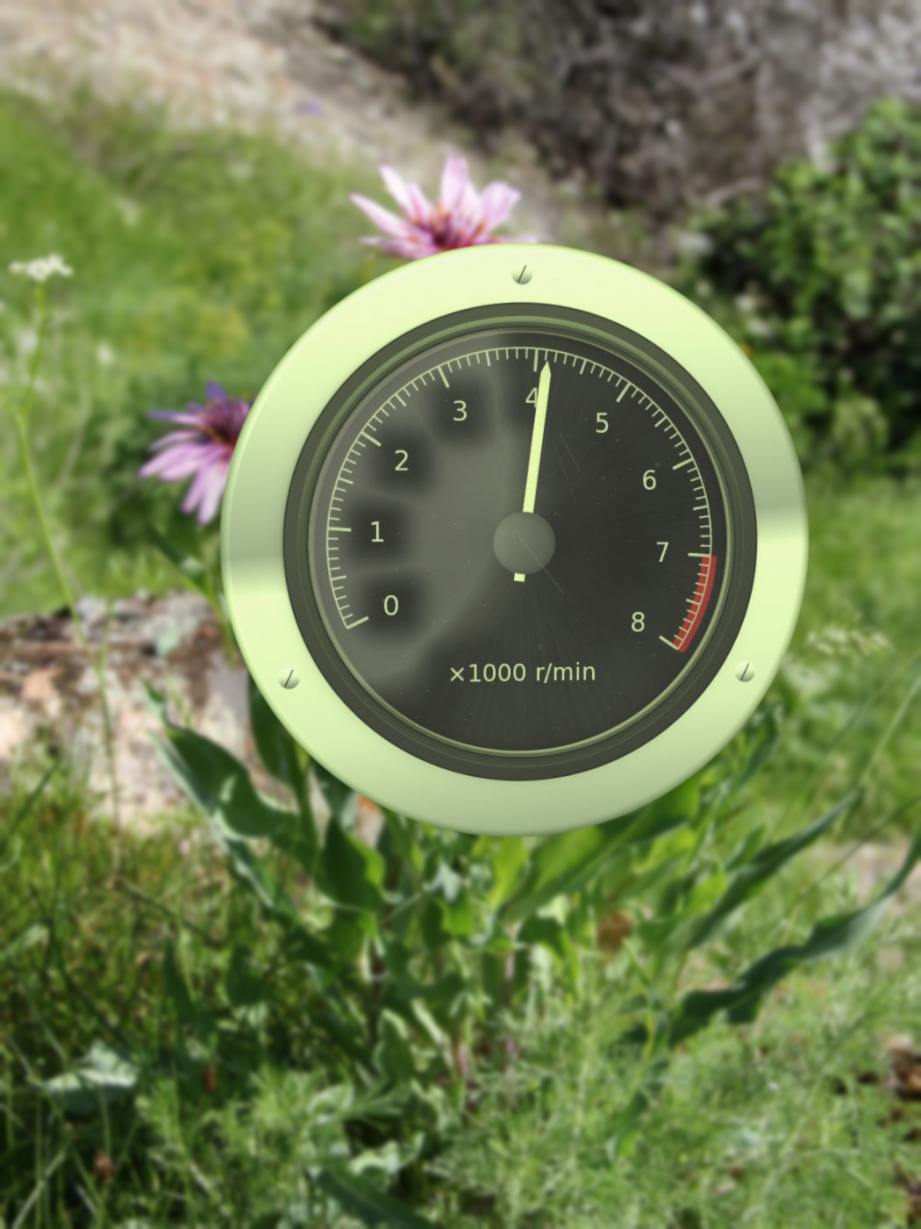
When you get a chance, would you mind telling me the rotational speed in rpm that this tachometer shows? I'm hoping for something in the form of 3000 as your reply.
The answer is 4100
